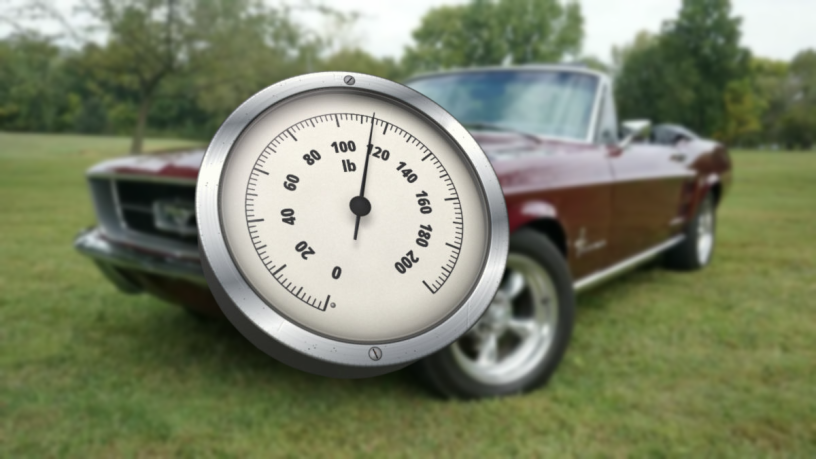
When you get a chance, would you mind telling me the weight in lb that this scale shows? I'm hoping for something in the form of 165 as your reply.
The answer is 114
